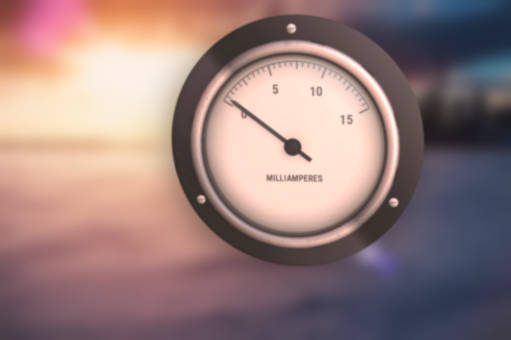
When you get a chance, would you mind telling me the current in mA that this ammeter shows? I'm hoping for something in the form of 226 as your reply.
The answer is 0.5
